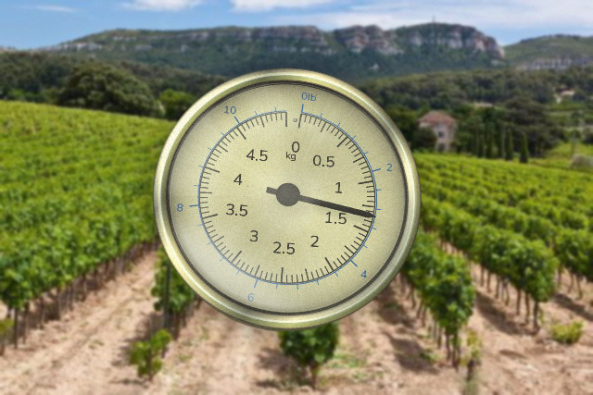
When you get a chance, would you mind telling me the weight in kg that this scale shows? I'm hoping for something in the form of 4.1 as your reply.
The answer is 1.35
